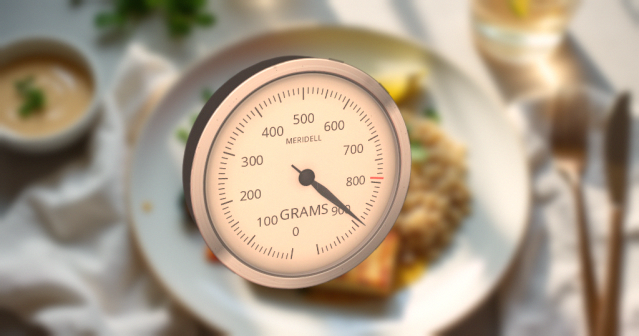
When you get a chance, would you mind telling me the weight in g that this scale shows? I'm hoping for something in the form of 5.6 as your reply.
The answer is 890
